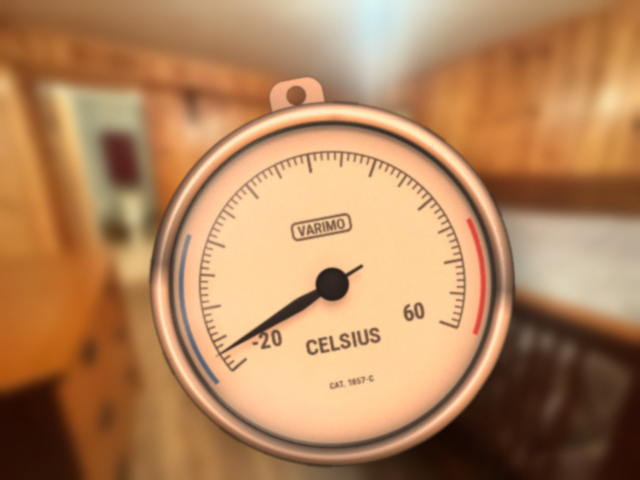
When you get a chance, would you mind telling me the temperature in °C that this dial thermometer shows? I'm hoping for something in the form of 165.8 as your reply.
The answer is -17
